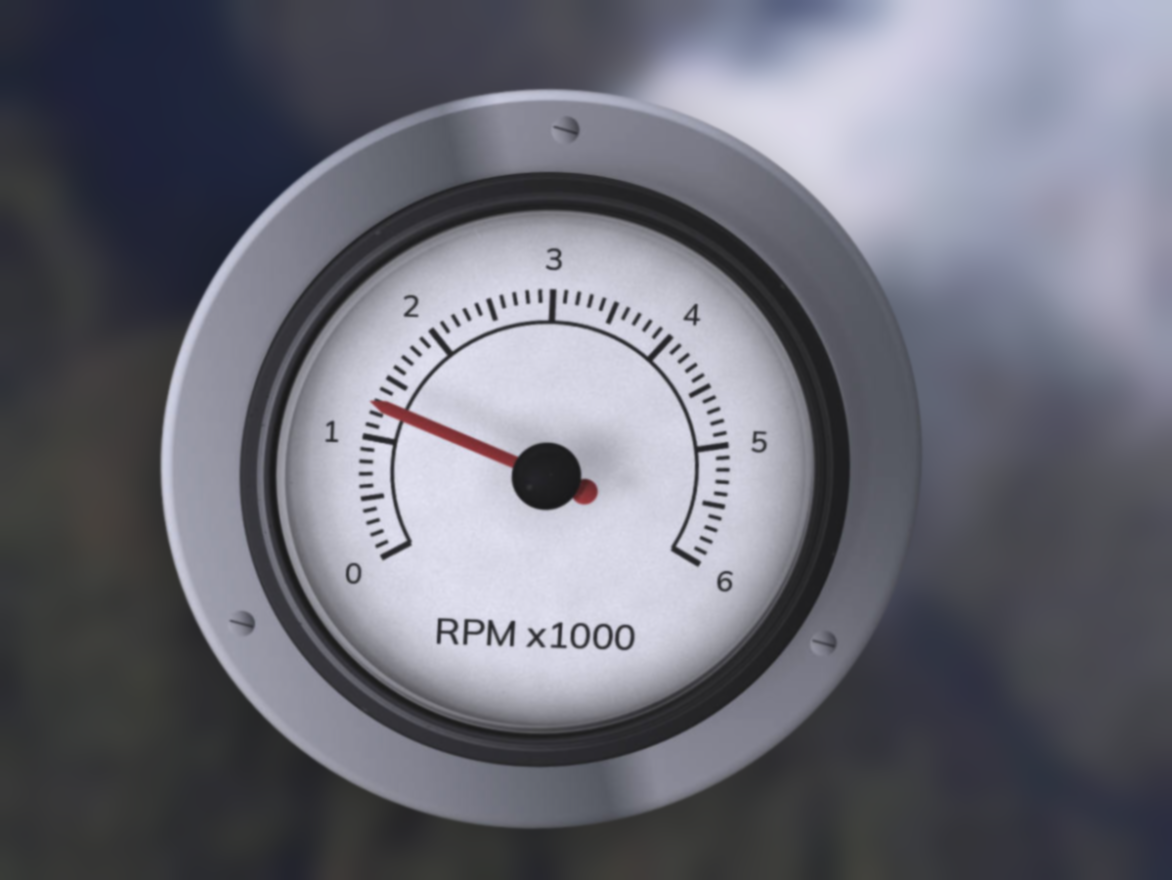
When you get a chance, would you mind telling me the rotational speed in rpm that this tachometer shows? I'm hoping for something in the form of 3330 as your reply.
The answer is 1300
